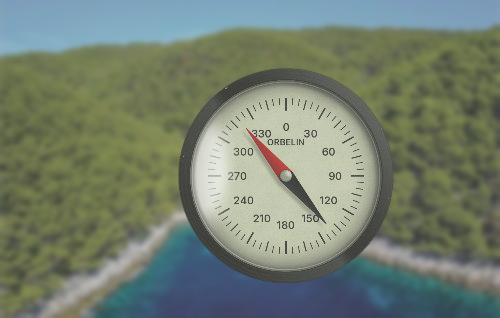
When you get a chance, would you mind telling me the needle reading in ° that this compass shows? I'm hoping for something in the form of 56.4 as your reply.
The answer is 320
